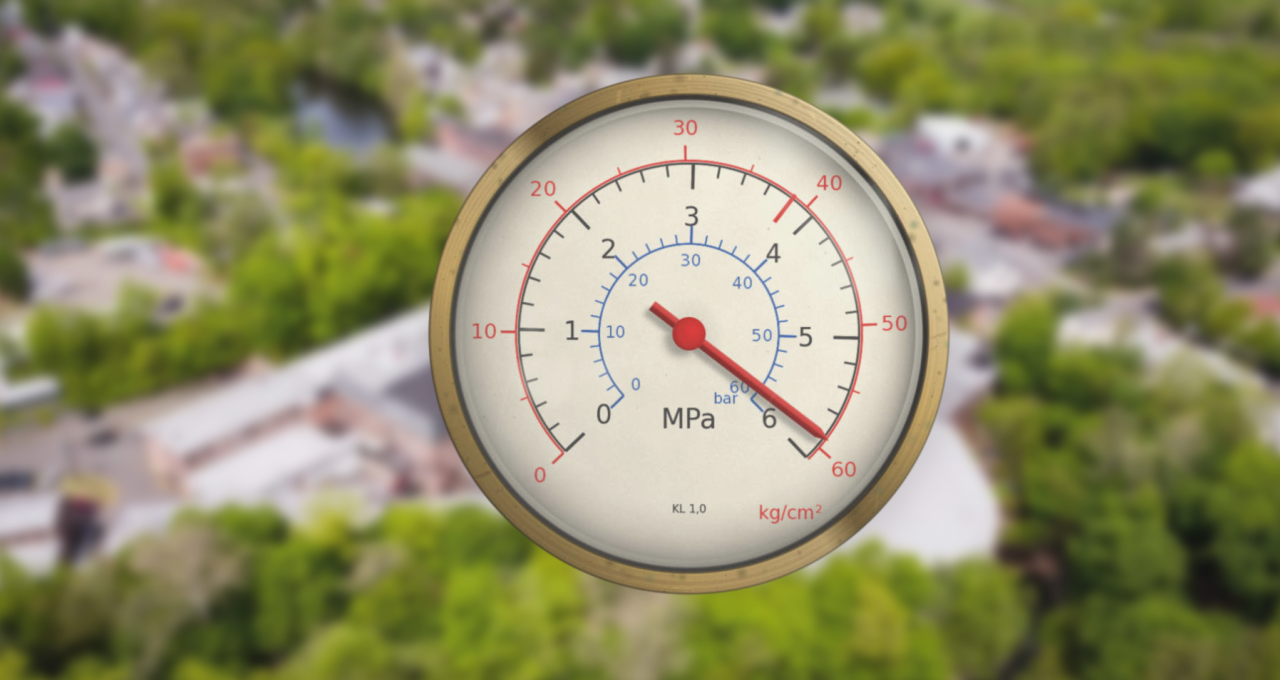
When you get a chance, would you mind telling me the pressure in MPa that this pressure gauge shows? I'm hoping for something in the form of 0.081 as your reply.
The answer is 5.8
